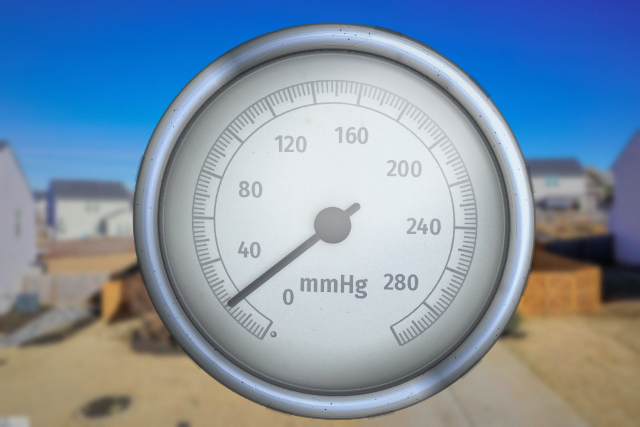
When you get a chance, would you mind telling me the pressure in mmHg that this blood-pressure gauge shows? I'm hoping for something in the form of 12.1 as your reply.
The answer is 20
